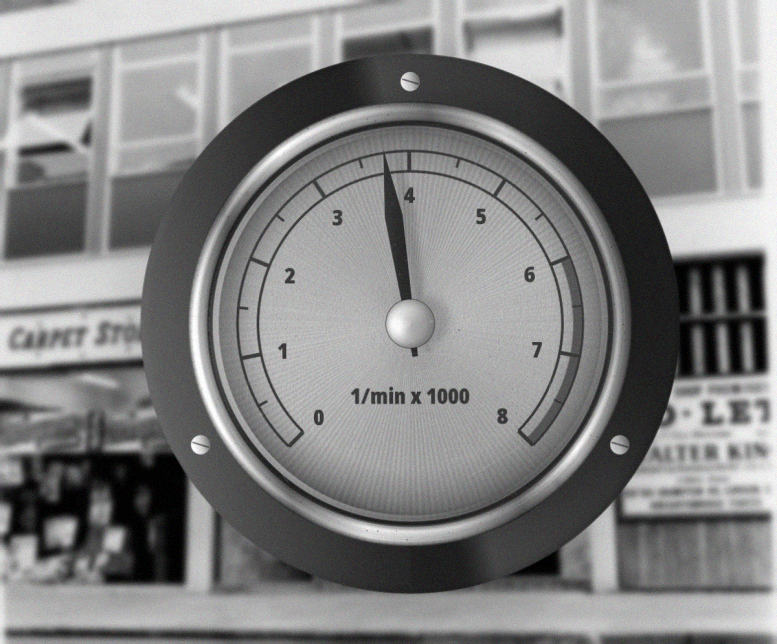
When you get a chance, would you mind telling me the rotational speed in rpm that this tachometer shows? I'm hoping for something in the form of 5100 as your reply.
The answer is 3750
